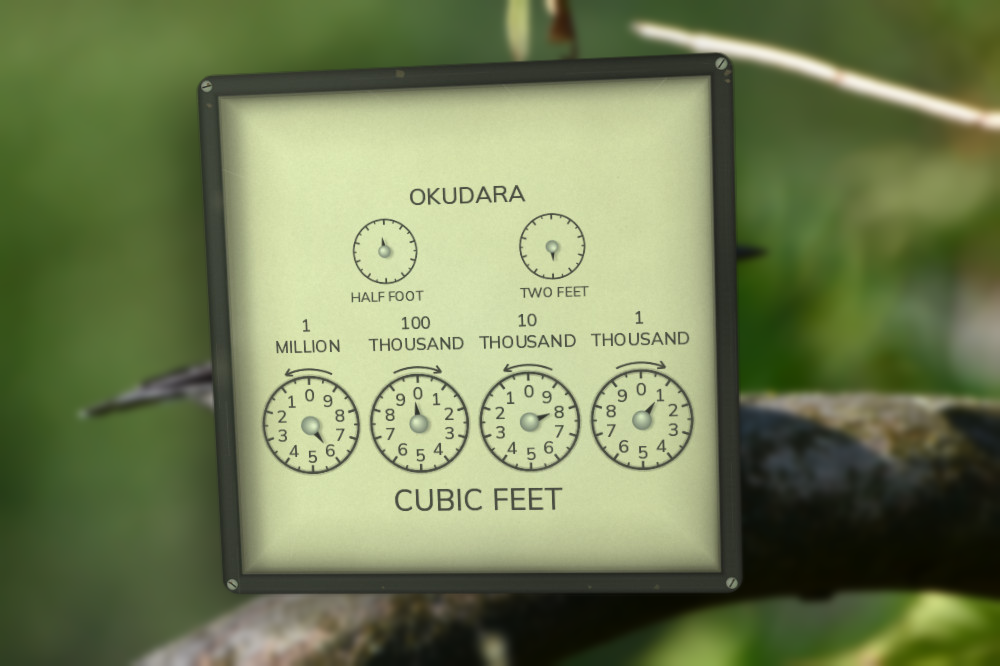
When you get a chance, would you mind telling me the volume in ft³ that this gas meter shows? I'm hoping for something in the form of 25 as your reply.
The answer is 598100
